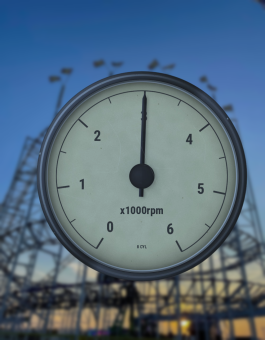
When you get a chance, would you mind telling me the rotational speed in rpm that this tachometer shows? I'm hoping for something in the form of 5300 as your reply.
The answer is 3000
